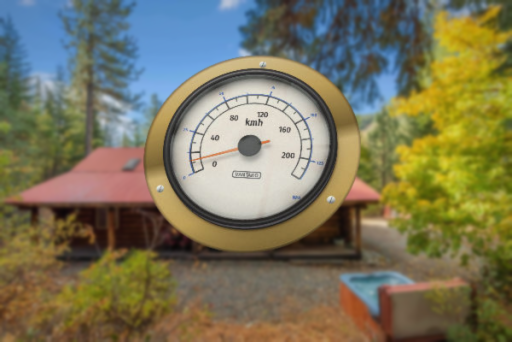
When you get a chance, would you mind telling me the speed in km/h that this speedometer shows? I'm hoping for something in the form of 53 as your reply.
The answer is 10
